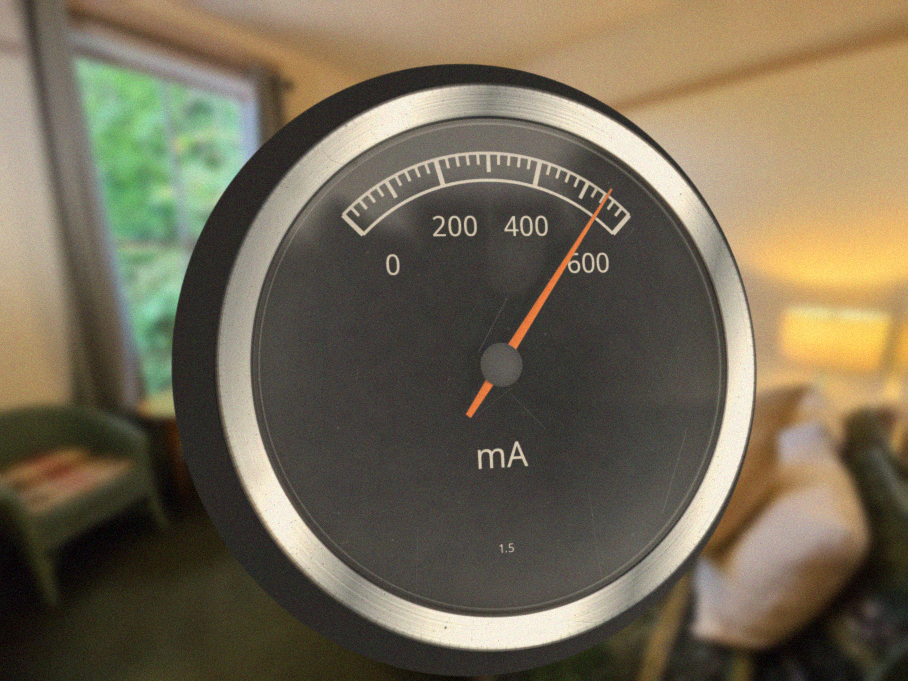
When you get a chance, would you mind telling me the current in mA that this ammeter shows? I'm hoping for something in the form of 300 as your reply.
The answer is 540
